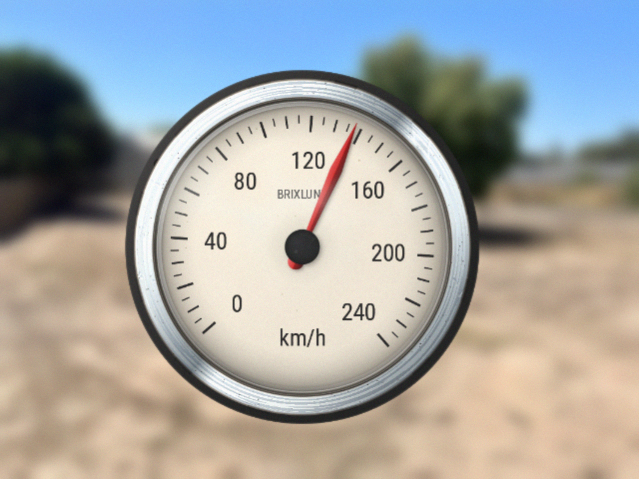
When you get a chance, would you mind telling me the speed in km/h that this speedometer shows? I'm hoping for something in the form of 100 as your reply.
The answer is 137.5
